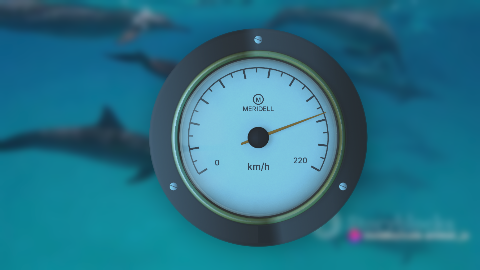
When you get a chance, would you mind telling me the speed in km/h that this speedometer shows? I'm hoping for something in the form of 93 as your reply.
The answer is 175
